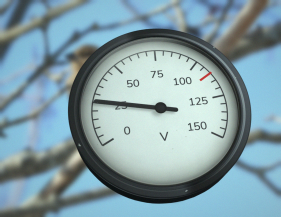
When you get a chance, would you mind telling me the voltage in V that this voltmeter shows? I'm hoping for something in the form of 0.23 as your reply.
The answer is 25
